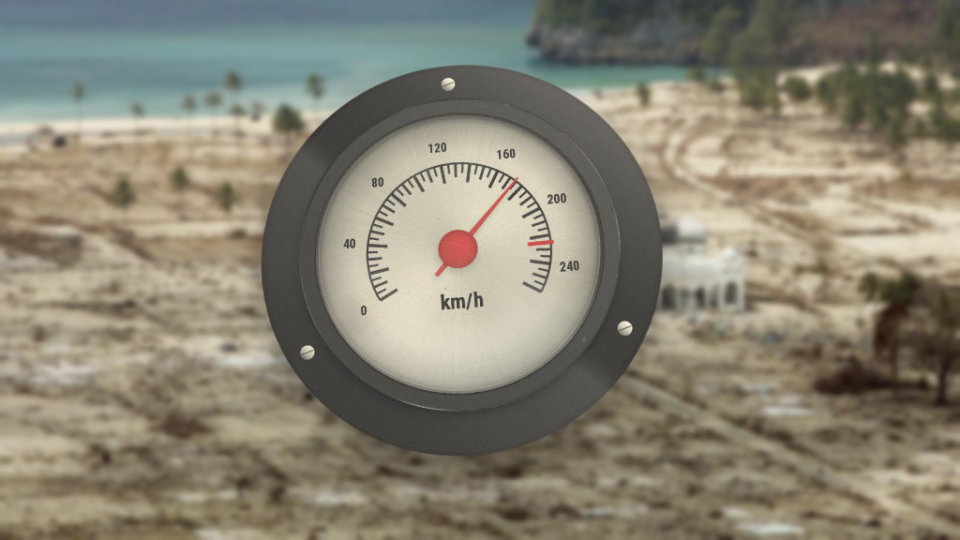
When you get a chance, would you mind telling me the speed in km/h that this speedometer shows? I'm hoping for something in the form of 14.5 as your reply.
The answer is 175
